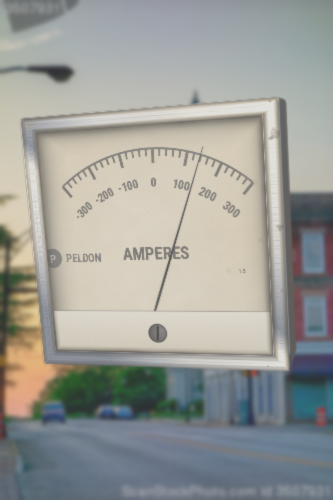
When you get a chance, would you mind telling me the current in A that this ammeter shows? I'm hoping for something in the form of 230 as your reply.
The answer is 140
